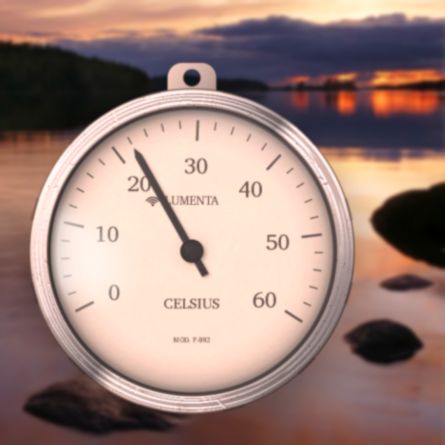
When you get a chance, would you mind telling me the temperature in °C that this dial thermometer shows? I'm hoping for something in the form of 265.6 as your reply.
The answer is 22
